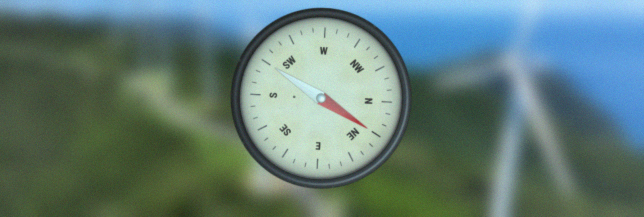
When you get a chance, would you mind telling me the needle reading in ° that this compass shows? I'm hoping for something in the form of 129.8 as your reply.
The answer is 30
